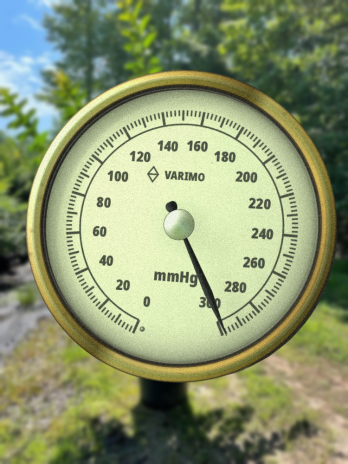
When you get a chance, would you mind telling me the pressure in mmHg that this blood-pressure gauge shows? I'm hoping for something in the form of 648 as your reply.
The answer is 298
